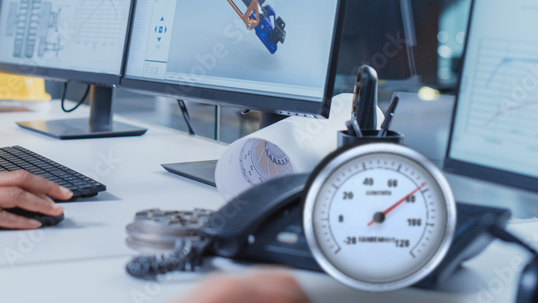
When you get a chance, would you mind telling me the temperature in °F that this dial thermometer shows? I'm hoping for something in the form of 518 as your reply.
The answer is 76
